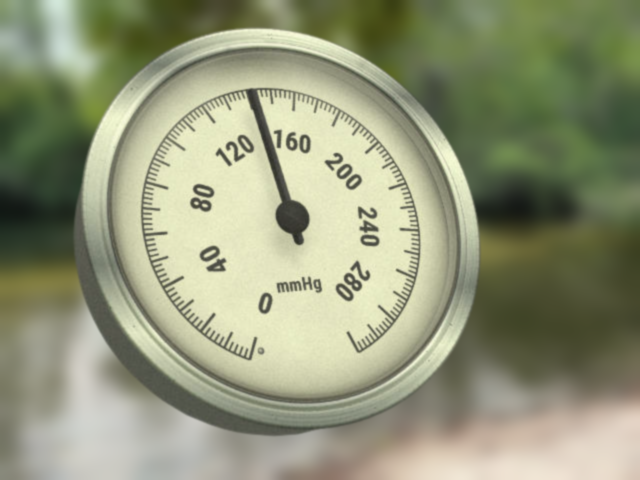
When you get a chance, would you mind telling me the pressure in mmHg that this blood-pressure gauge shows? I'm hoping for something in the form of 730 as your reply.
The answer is 140
